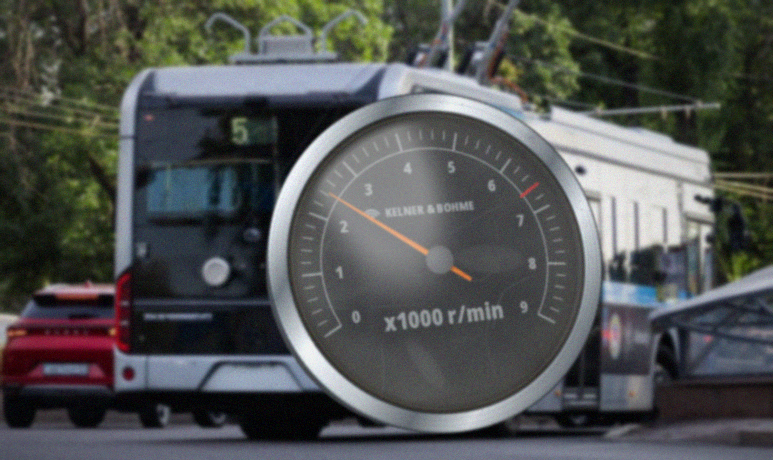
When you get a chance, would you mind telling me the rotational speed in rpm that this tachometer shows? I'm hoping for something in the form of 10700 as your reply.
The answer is 2400
